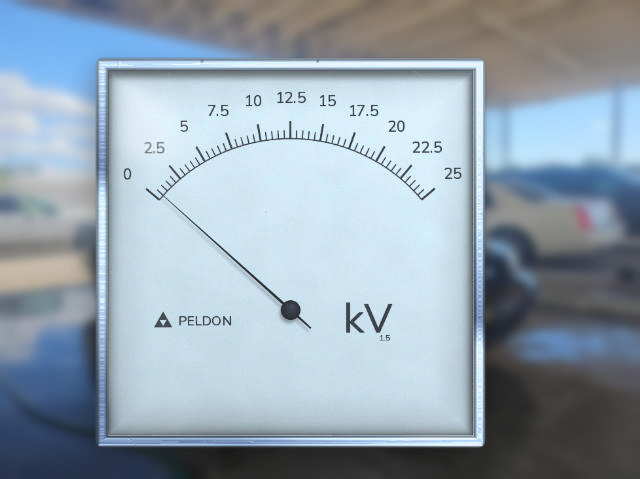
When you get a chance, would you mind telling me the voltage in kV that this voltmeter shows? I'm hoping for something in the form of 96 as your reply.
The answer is 0.5
